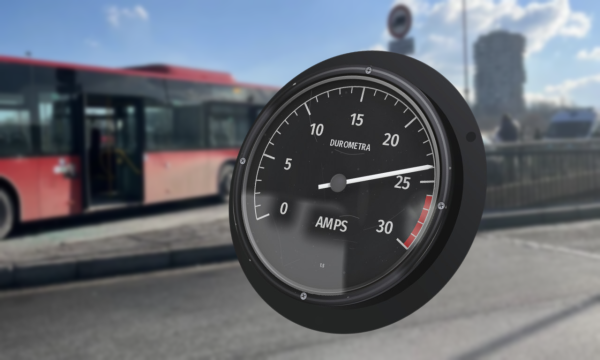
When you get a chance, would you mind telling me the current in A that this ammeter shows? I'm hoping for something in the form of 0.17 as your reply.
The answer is 24
